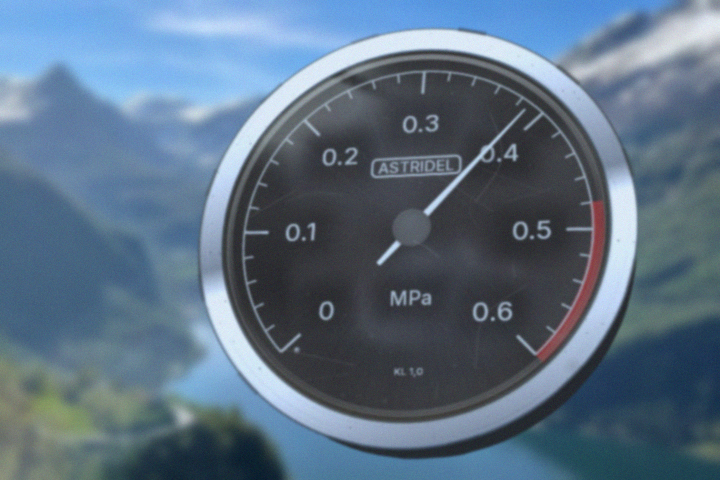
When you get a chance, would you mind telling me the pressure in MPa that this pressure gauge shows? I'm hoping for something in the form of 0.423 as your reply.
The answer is 0.39
